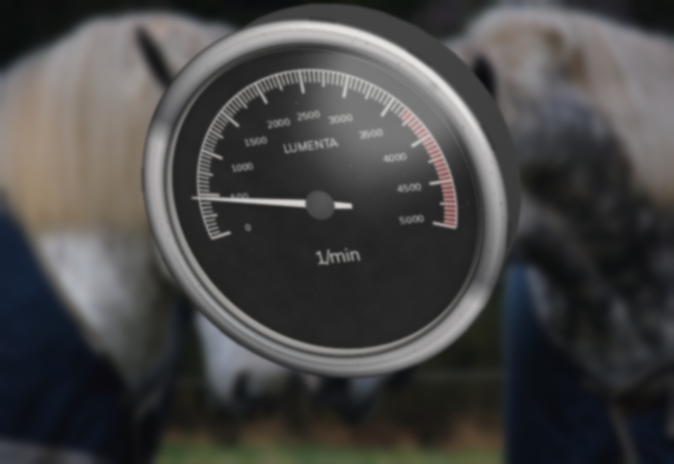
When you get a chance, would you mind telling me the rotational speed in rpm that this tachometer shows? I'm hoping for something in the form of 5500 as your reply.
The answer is 500
